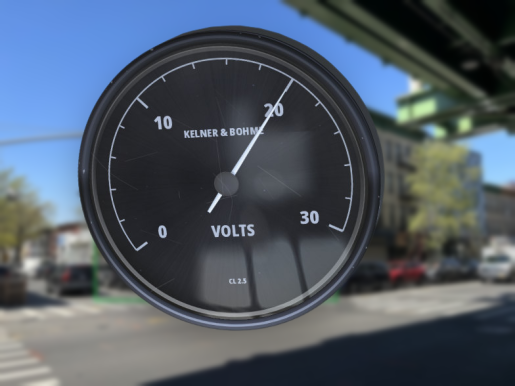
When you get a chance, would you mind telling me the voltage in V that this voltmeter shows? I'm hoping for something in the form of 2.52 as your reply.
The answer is 20
